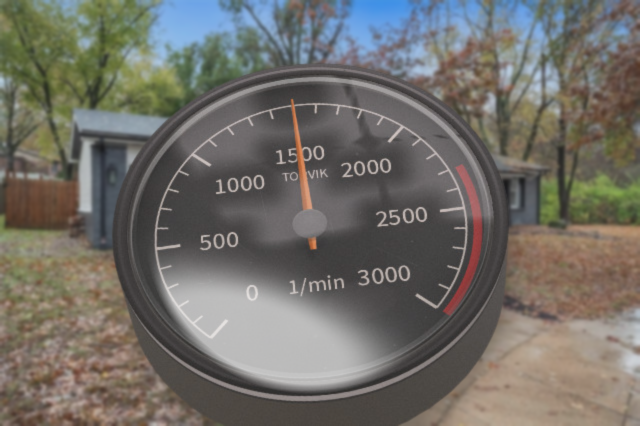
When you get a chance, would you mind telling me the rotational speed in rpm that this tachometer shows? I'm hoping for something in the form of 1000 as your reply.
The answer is 1500
